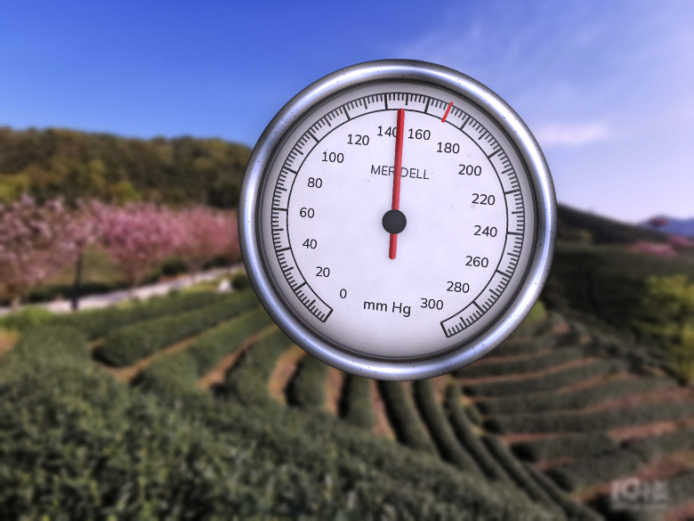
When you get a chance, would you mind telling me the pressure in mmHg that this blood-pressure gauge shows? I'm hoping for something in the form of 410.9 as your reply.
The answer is 148
